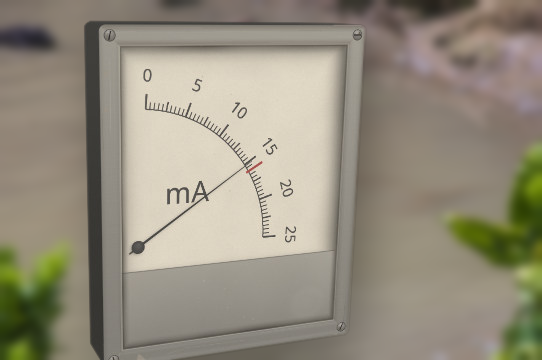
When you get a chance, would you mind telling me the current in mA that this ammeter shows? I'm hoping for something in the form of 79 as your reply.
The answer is 15
